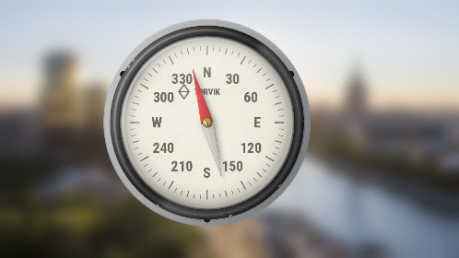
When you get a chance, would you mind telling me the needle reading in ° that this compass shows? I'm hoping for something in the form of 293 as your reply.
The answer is 345
